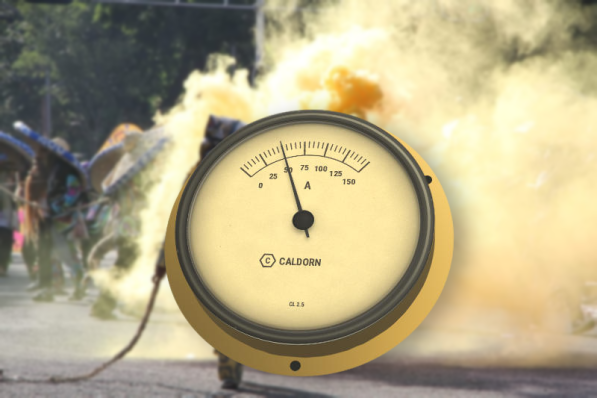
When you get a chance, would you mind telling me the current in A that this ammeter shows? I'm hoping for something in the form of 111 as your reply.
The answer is 50
